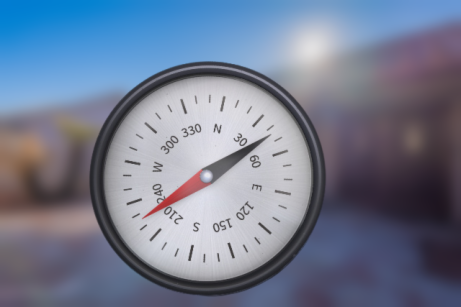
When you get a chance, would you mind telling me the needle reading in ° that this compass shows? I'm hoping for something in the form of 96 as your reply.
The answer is 225
